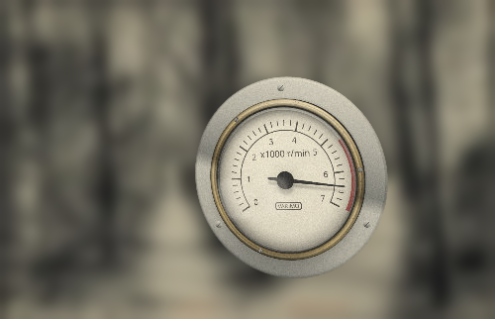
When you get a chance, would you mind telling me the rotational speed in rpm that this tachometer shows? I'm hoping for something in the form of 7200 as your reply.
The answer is 6400
